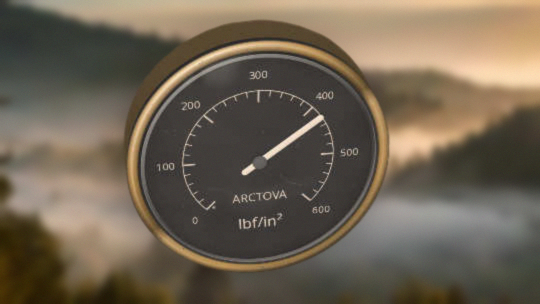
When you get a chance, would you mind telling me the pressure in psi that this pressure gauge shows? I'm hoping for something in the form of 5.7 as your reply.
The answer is 420
